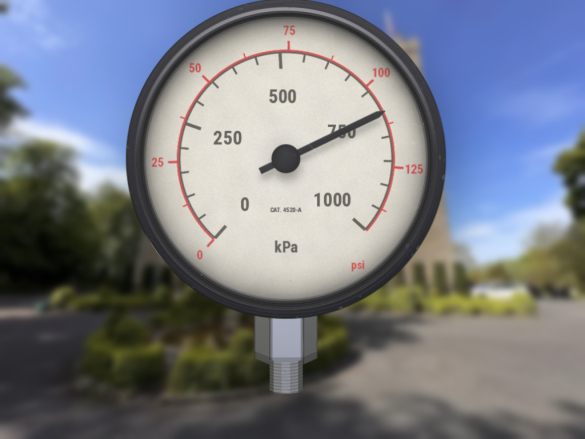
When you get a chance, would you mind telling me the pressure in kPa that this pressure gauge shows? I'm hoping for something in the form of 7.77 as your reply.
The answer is 750
